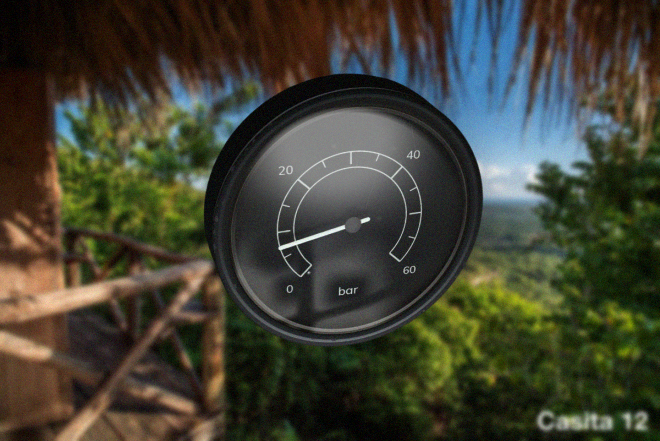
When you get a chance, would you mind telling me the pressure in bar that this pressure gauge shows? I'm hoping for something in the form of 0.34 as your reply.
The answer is 7.5
